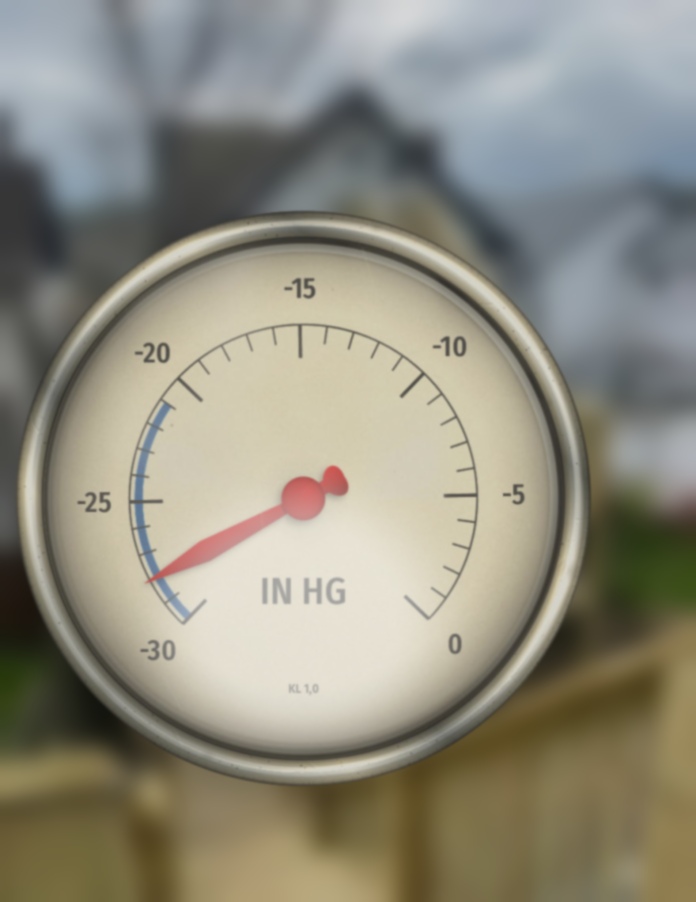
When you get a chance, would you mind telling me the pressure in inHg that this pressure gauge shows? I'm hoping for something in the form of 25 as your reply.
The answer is -28
